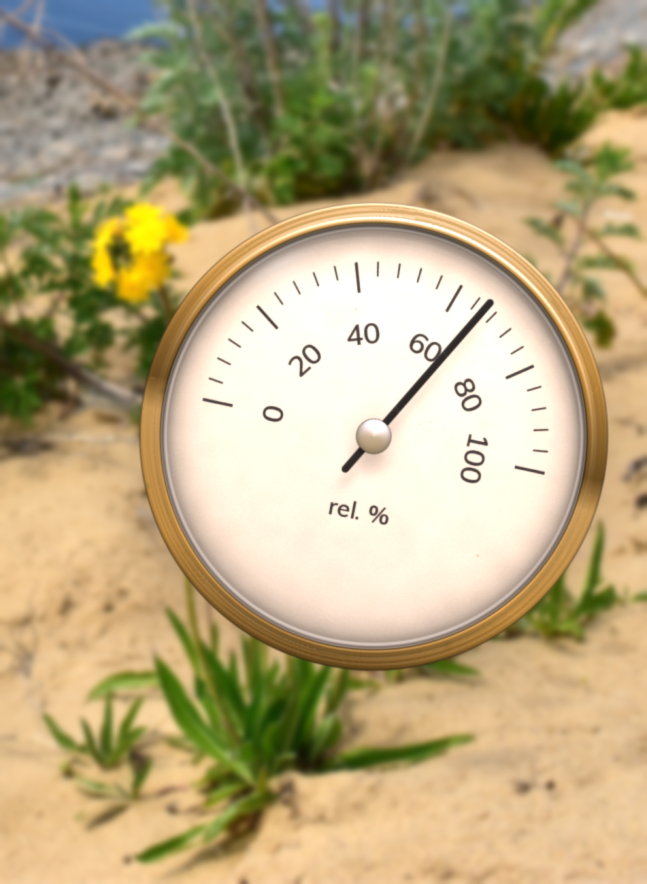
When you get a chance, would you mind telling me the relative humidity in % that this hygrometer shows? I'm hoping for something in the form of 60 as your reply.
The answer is 66
